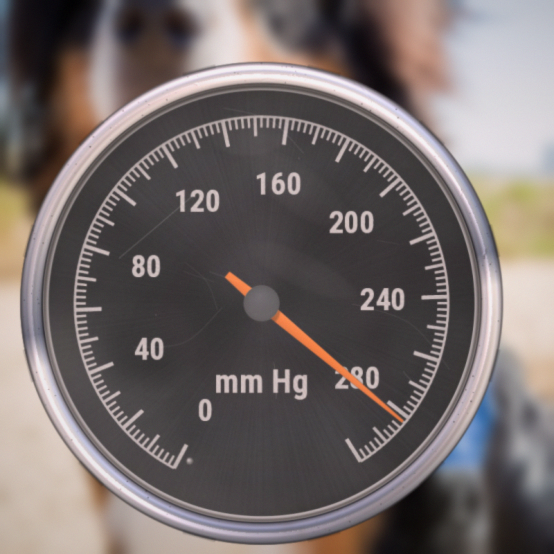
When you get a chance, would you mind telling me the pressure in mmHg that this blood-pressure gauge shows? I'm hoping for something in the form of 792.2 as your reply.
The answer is 282
